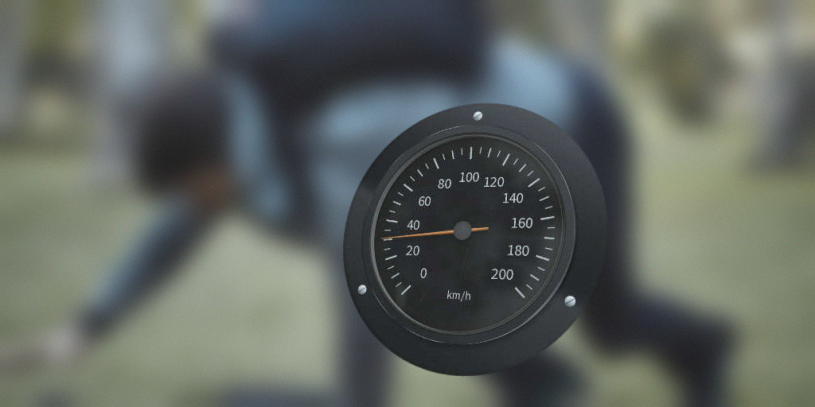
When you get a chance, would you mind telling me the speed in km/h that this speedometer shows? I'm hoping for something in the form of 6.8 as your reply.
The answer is 30
